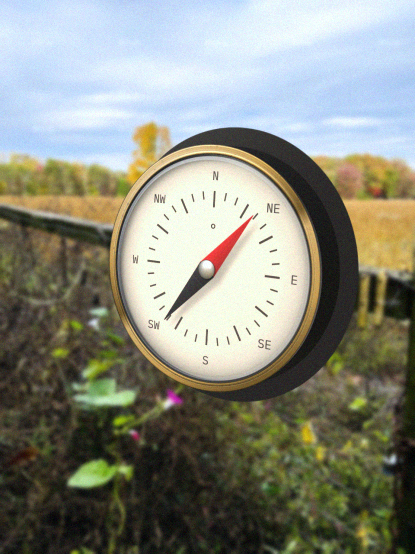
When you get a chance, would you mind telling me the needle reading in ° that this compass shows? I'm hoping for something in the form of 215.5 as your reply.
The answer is 40
